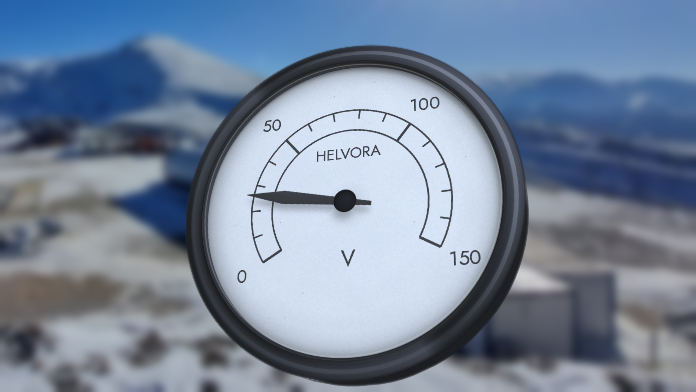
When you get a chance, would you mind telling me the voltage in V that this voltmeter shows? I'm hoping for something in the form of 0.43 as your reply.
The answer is 25
